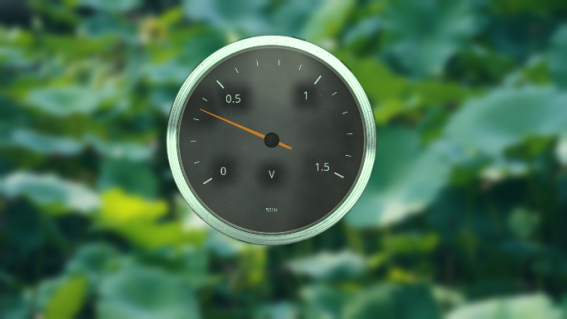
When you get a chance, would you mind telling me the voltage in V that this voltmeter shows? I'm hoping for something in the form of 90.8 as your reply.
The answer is 0.35
